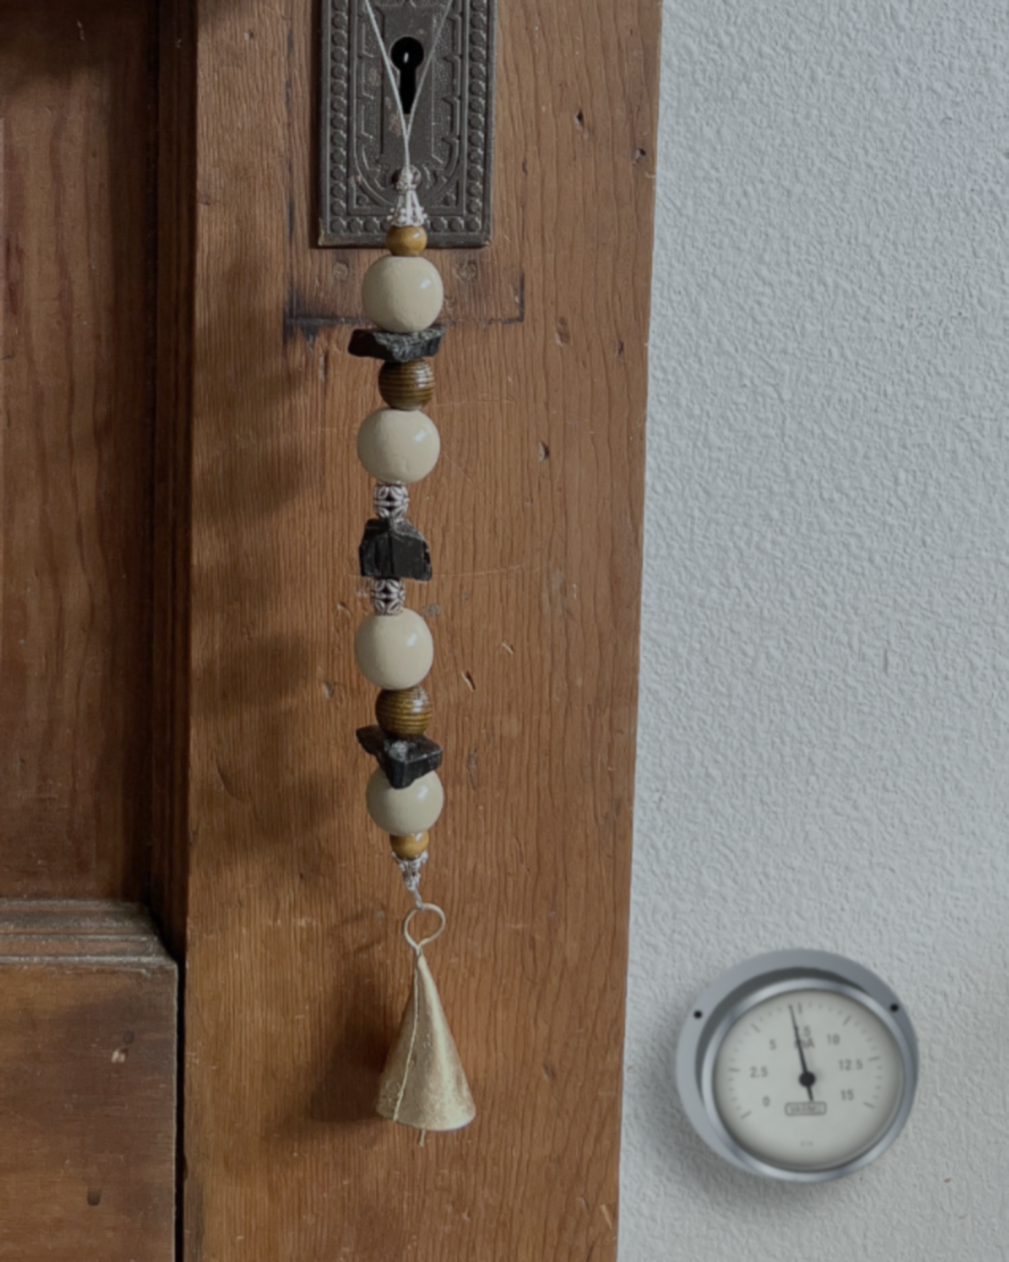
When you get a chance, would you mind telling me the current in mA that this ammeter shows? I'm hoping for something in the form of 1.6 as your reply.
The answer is 7
